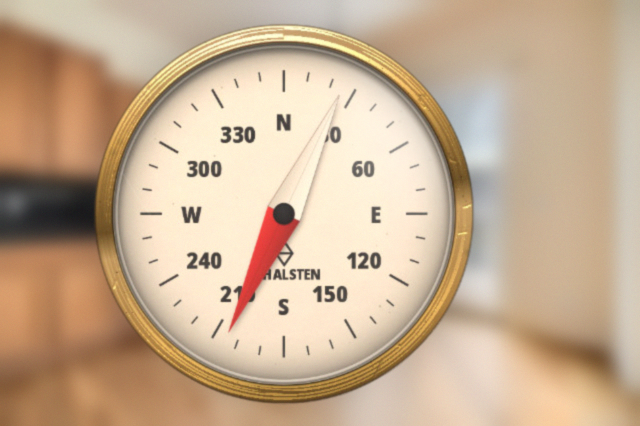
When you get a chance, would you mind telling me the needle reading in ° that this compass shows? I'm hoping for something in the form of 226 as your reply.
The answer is 205
